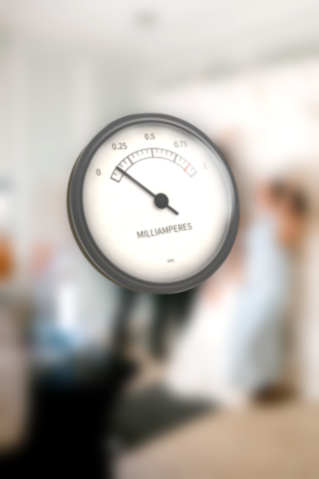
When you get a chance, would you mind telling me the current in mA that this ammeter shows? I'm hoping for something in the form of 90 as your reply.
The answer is 0.1
